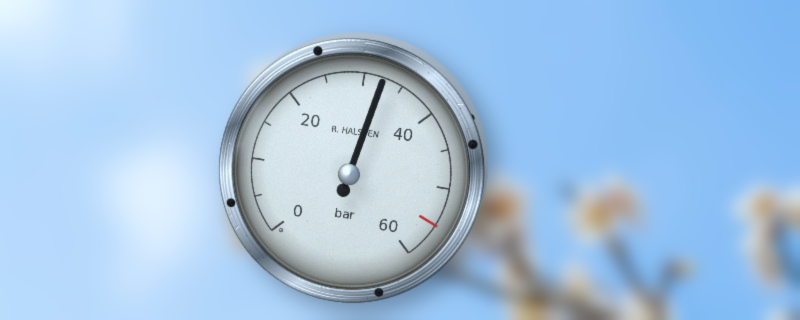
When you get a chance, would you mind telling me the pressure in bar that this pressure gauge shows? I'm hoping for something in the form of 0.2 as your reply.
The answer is 32.5
